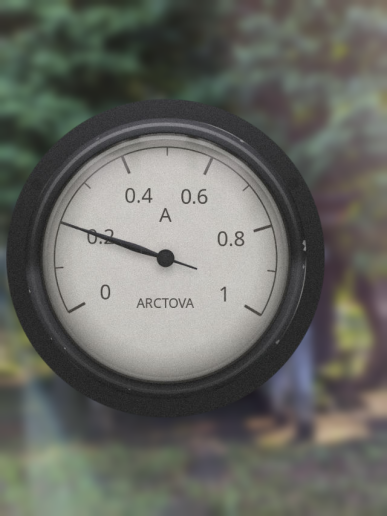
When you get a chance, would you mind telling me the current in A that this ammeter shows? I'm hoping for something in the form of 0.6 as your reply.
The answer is 0.2
